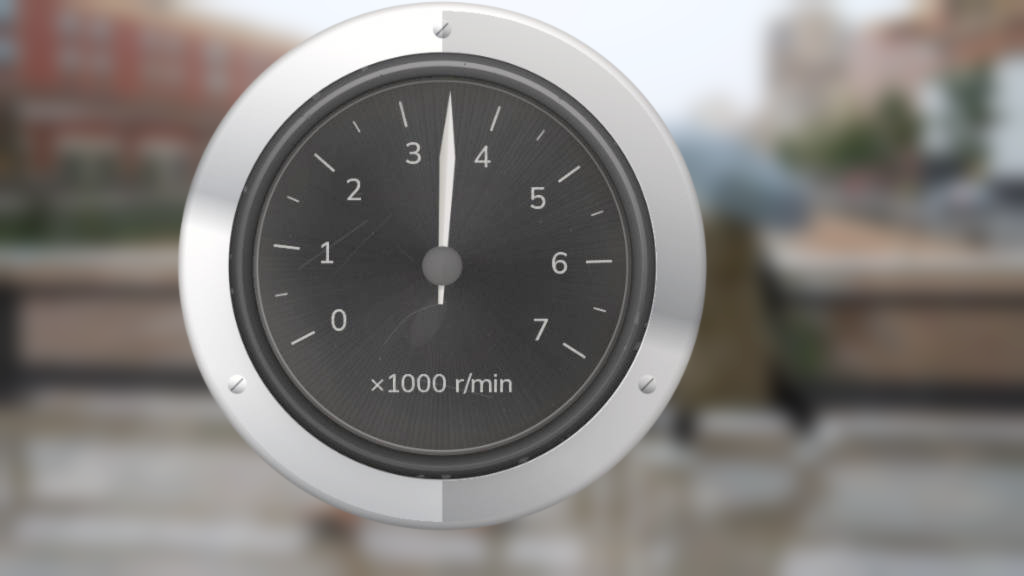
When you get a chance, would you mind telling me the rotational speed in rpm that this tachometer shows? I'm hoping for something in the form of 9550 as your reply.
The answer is 3500
